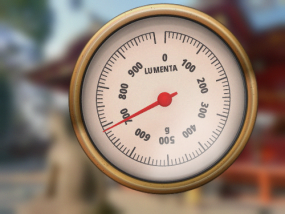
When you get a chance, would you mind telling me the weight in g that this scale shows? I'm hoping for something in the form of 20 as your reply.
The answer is 690
